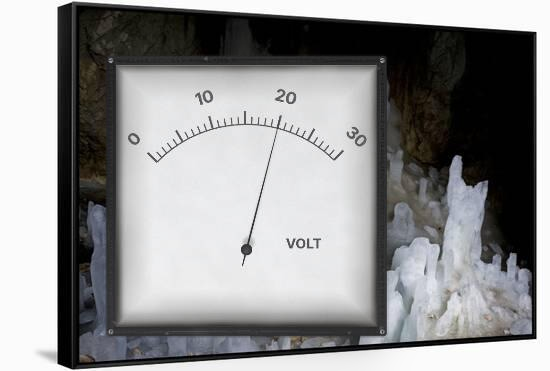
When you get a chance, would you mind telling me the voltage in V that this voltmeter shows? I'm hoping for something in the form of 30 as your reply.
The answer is 20
